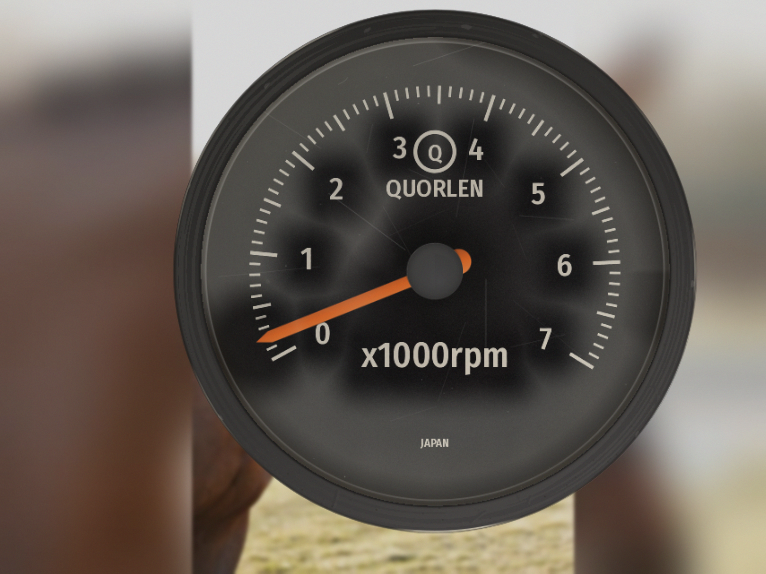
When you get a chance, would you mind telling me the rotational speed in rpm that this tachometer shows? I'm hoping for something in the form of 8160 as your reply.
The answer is 200
